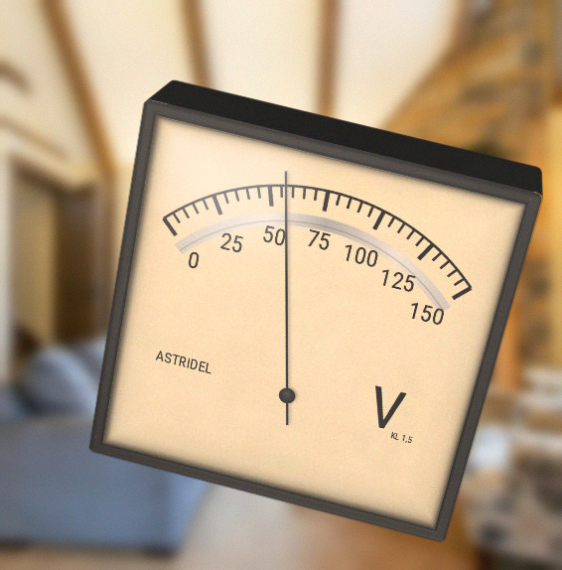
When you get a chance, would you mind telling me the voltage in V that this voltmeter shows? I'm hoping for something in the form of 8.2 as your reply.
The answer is 57.5
